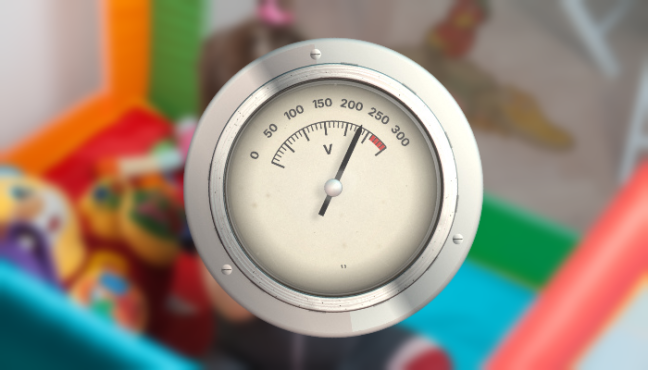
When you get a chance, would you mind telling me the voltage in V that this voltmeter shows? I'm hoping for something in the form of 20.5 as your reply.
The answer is 230
